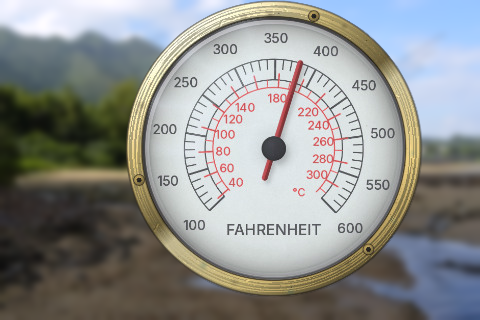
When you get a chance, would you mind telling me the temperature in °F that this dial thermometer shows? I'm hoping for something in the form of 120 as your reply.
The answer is 380
